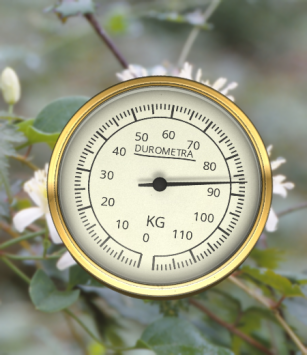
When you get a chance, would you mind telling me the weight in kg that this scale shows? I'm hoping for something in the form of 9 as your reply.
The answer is 87
